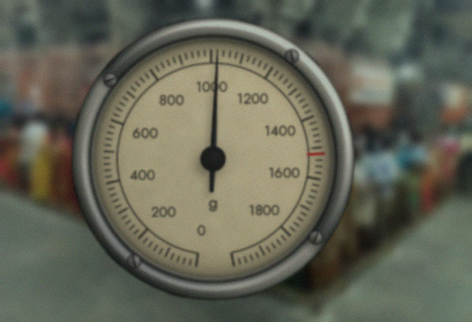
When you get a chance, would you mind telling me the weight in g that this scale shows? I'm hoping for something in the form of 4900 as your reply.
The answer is 1020
